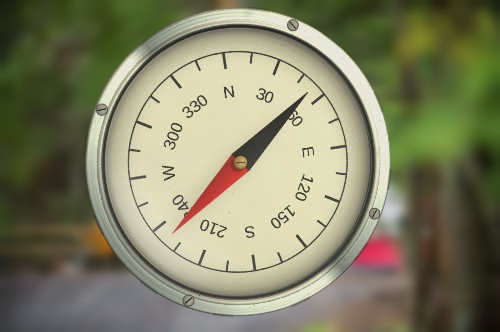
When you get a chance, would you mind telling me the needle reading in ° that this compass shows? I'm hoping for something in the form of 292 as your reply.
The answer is 232.5
